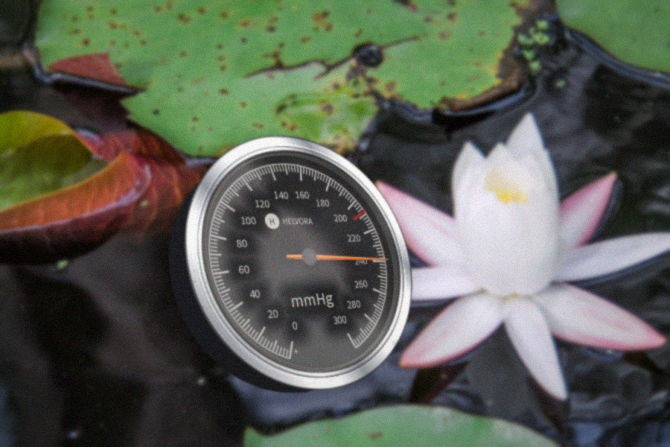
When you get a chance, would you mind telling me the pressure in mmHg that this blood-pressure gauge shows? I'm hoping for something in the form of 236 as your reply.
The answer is 240
